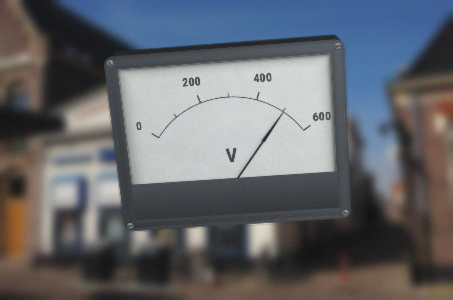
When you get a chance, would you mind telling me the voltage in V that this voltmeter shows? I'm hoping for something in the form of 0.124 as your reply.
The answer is 500
